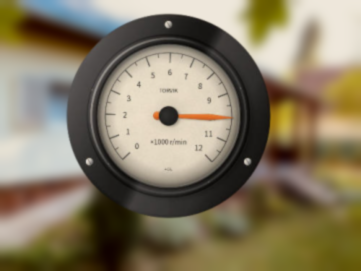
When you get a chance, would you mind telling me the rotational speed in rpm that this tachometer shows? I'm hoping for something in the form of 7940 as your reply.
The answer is 10000
